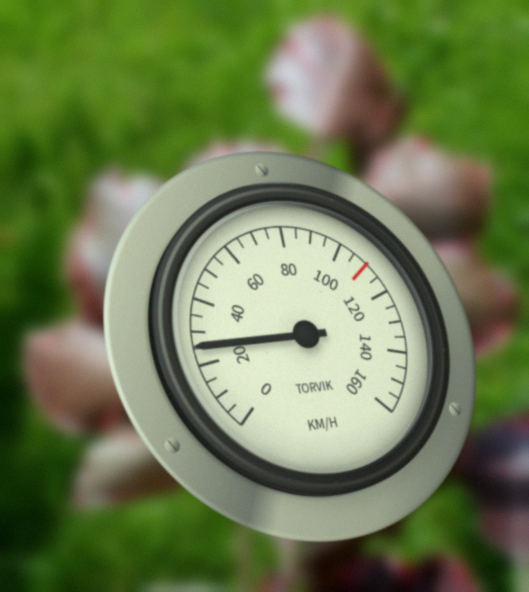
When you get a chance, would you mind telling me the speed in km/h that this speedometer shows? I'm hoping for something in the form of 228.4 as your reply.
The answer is 25
